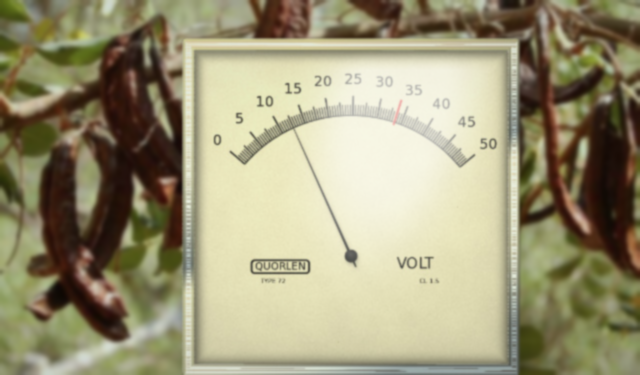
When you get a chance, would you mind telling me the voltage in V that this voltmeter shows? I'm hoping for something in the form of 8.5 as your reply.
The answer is 12.5
